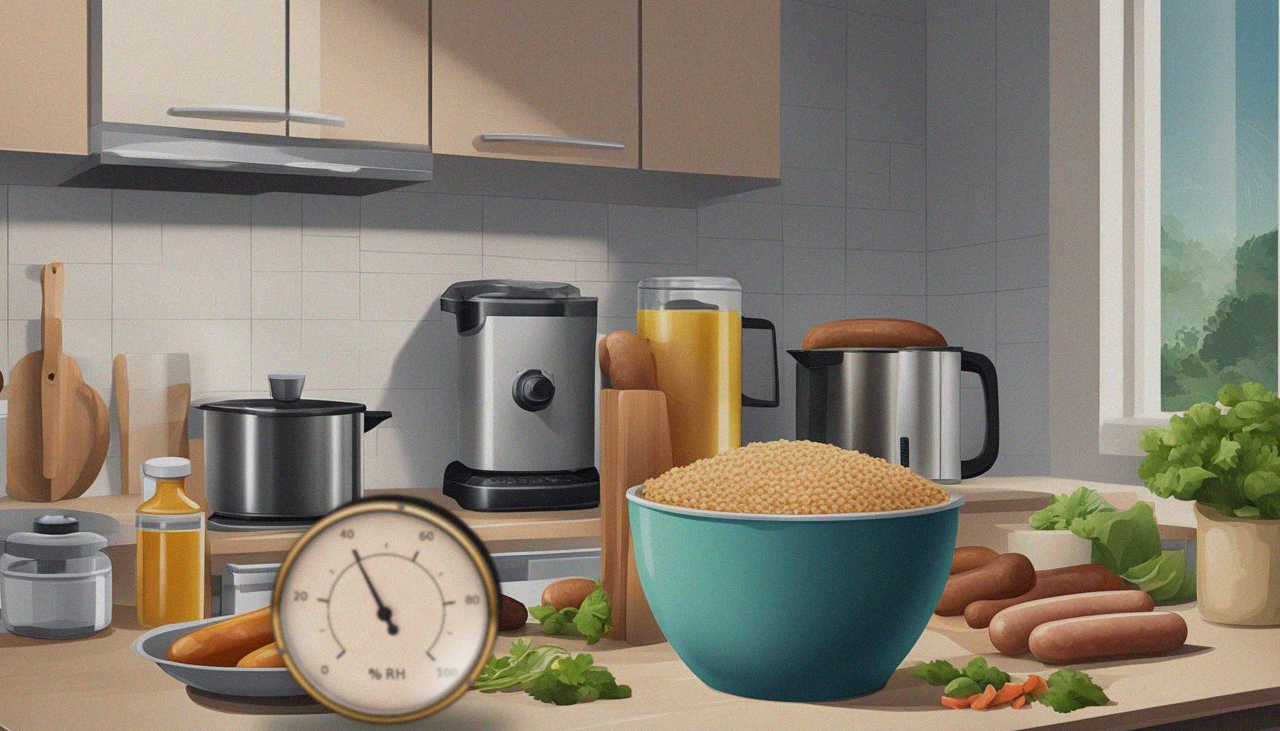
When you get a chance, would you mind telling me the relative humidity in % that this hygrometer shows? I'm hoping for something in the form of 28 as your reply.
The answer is 40
